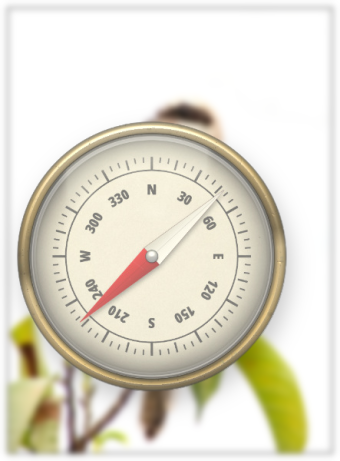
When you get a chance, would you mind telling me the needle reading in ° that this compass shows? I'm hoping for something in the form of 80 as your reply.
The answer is 227.5
